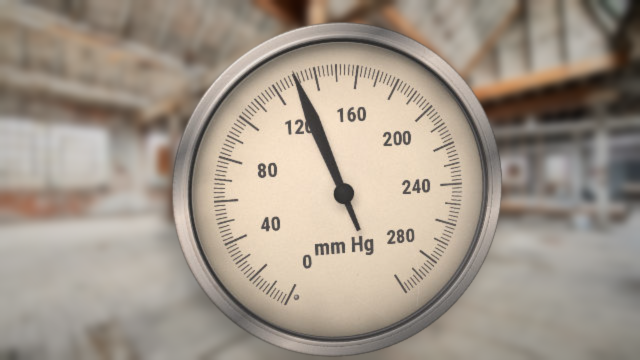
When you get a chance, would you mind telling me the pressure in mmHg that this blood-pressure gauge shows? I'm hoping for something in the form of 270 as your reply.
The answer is 130
